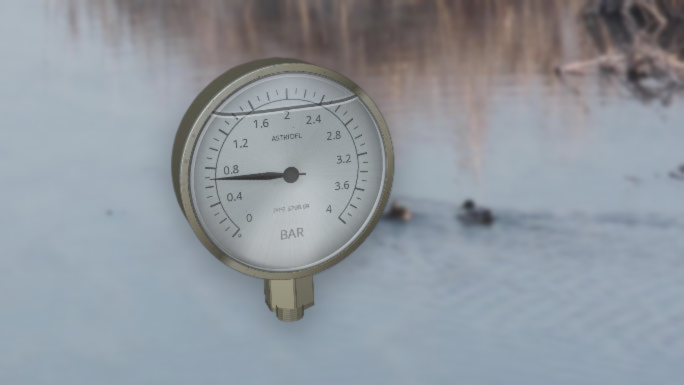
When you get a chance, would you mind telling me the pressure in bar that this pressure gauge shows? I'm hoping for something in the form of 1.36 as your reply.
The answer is 0.7
